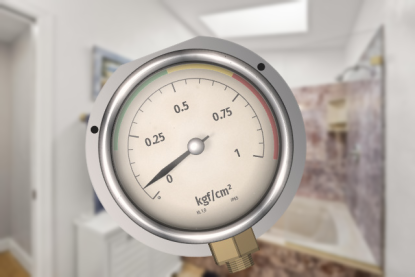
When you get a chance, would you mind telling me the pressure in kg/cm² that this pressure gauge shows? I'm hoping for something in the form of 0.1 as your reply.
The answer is 0.05
